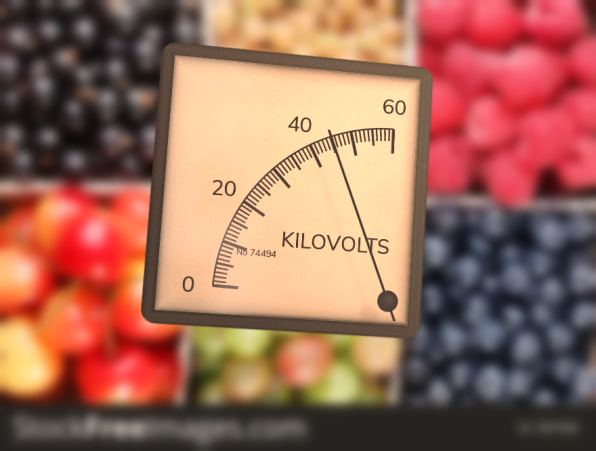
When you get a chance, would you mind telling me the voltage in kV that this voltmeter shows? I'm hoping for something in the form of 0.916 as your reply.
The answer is 45
